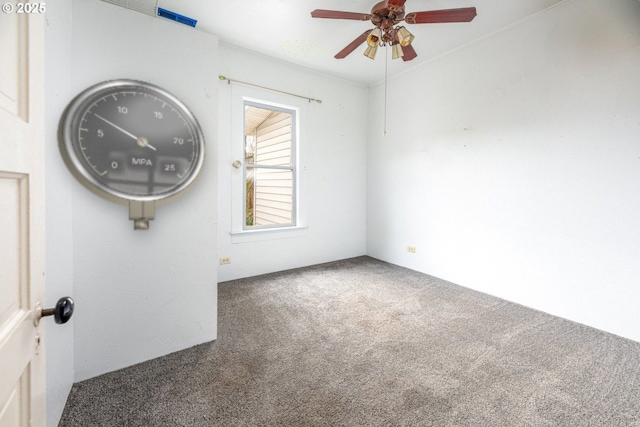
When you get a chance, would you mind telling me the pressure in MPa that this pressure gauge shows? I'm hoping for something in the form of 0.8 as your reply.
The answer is 7
